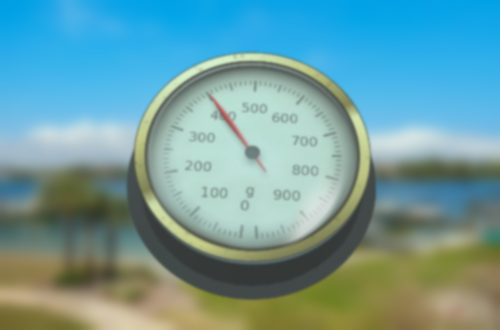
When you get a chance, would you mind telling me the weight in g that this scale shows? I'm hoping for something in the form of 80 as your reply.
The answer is 400
